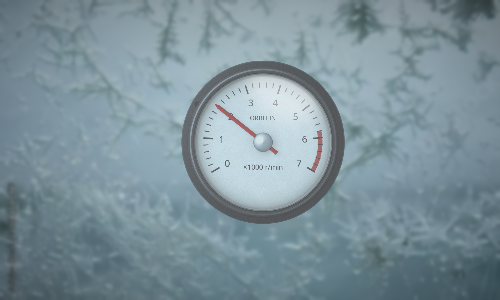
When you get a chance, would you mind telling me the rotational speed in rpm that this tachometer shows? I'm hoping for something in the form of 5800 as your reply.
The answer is 2000
